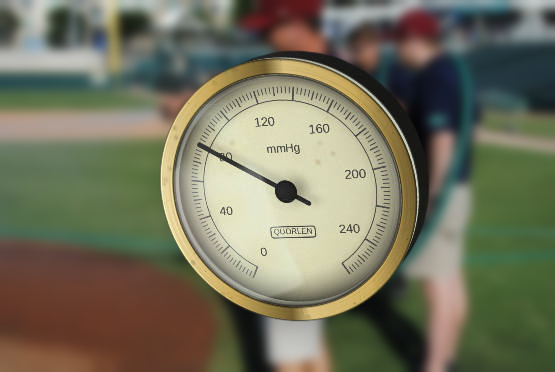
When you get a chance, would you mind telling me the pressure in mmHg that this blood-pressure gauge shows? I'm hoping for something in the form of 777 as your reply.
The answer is 80
